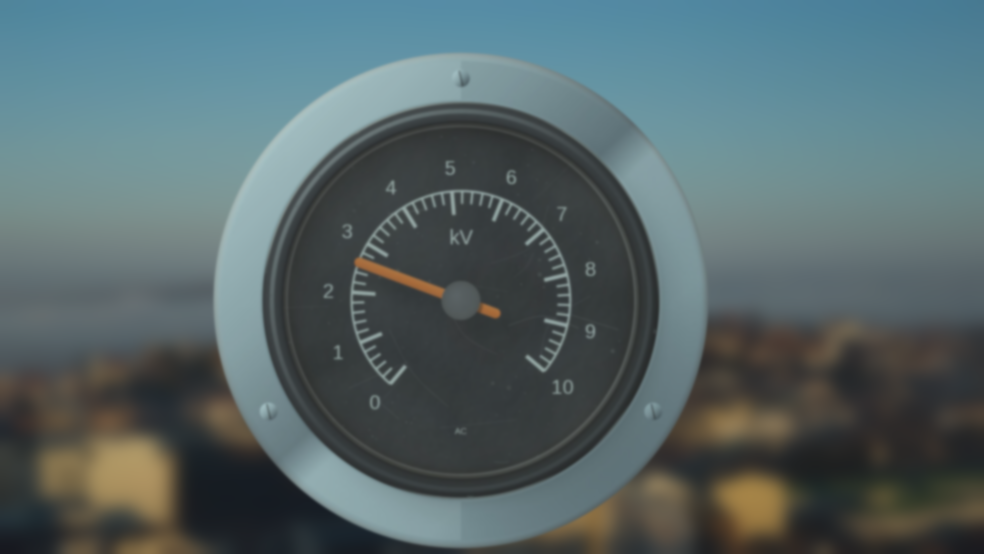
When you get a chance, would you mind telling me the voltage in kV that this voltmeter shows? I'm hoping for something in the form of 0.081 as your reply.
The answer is 2.6
